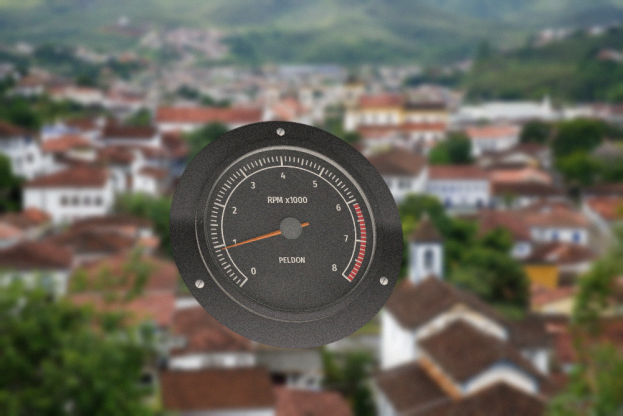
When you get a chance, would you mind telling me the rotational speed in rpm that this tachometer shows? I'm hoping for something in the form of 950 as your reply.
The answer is 900
